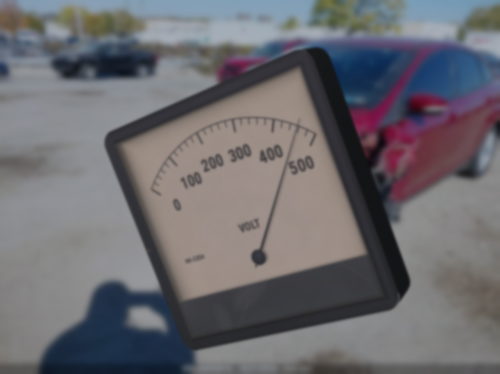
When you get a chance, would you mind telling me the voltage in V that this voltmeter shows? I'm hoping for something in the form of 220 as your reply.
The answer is 460
